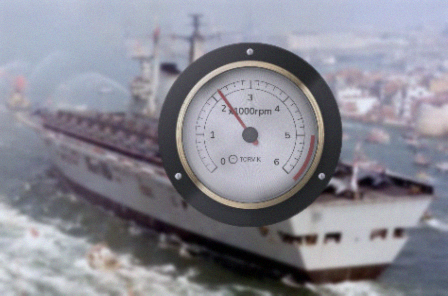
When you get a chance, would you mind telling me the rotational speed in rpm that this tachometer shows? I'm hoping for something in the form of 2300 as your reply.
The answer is 2200
